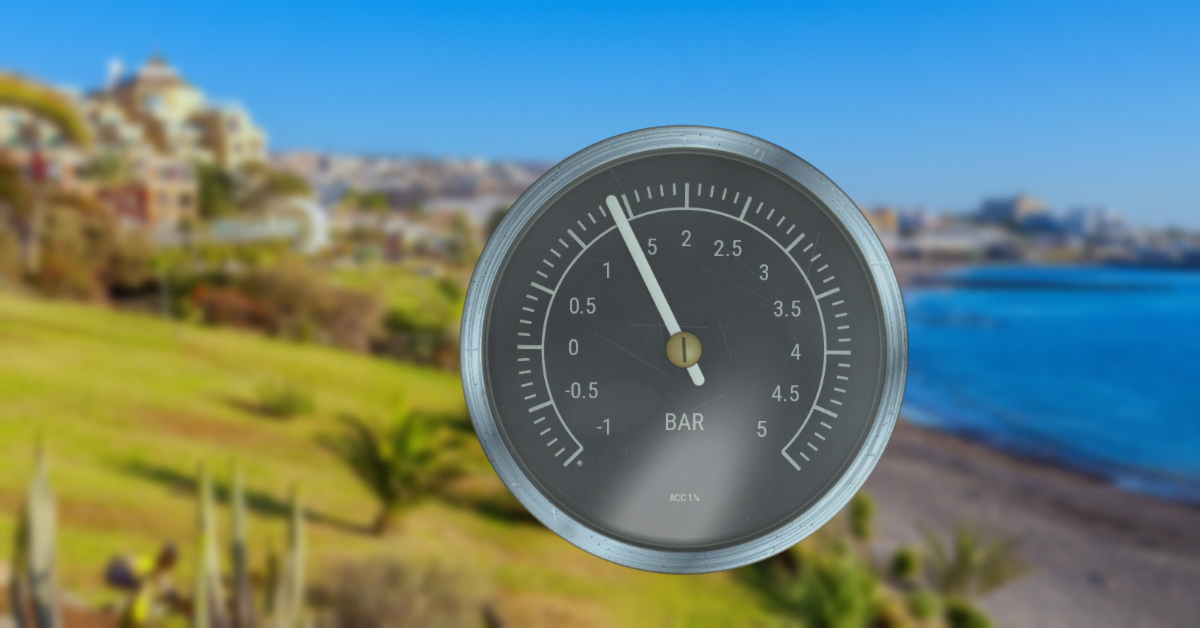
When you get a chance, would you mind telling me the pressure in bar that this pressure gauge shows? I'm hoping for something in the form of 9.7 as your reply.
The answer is 1.4
